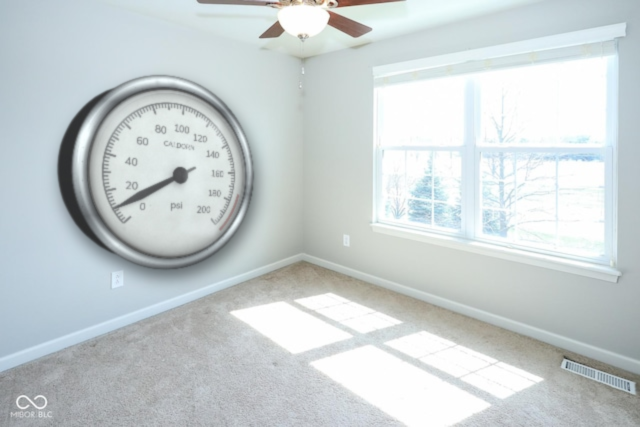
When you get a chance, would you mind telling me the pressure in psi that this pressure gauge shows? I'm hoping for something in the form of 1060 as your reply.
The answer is 10
